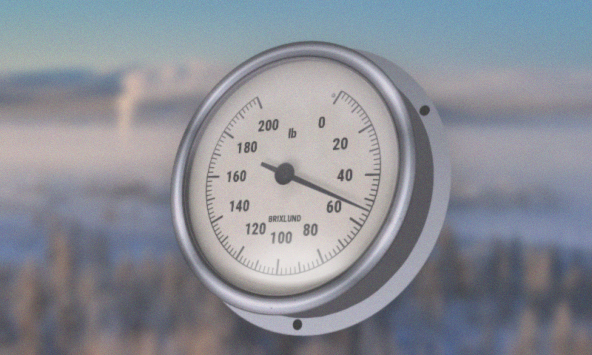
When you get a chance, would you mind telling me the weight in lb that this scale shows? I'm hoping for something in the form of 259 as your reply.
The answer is 54
